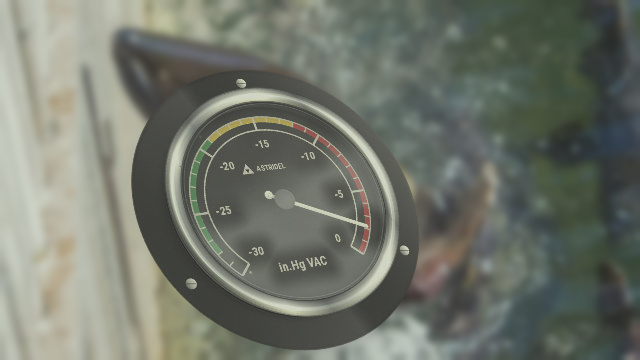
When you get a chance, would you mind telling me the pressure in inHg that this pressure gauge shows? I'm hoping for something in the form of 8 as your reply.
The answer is -2
